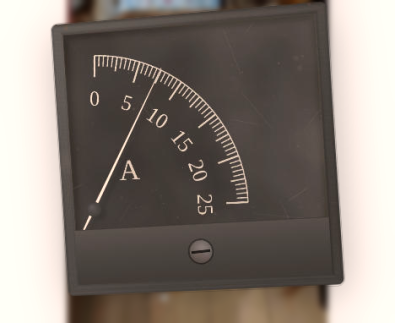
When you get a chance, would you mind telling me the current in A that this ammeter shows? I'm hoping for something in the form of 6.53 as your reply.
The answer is 7.5
